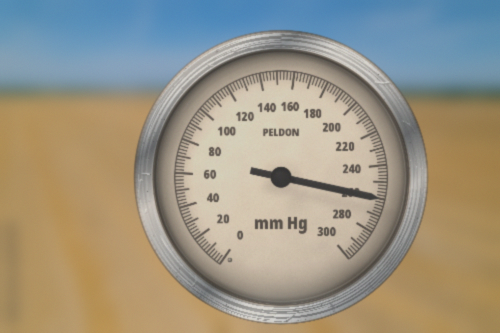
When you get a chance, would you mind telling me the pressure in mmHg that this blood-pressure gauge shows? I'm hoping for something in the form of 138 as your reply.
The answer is 260
